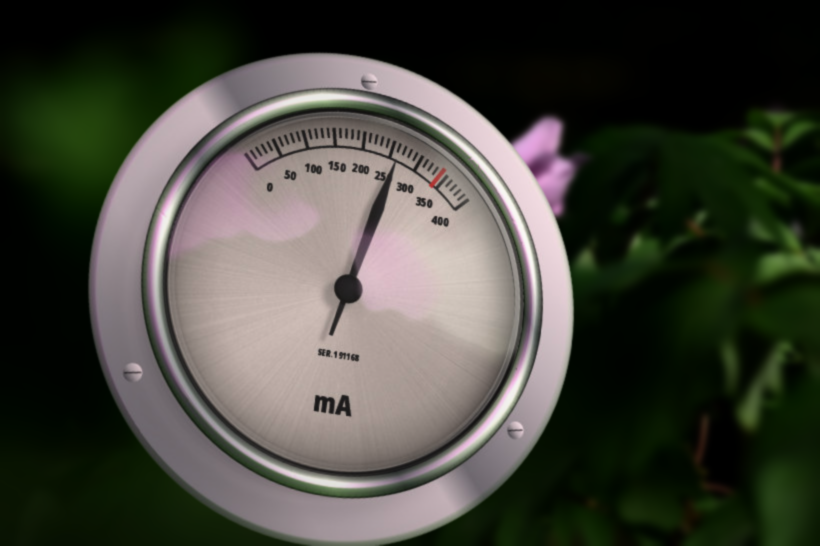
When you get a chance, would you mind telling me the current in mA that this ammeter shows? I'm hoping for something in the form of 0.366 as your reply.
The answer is 260
